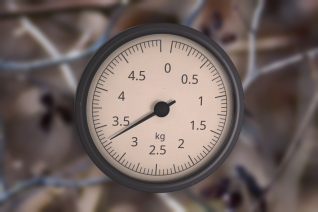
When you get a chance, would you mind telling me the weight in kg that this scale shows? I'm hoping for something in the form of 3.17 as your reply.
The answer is 3.3
